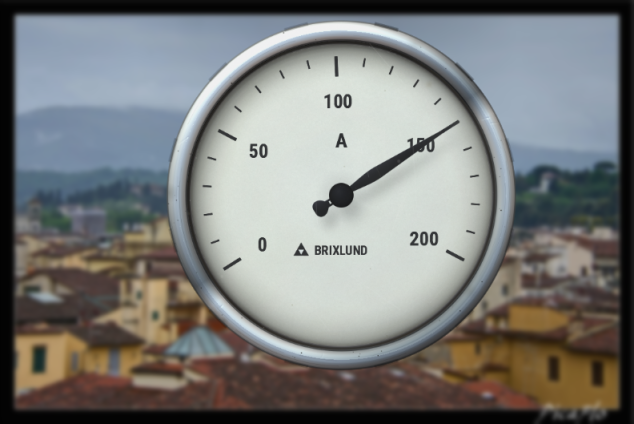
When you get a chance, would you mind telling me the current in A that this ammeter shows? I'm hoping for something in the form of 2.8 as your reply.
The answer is 150
